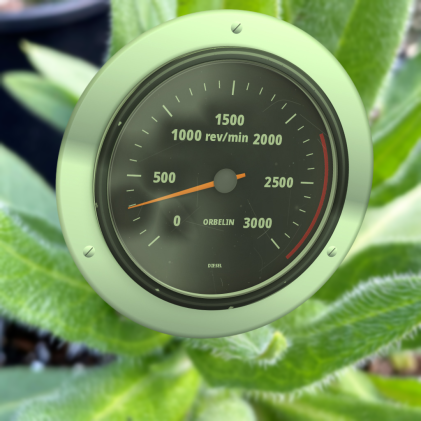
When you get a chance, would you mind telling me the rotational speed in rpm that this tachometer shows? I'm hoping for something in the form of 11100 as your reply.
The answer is 300
